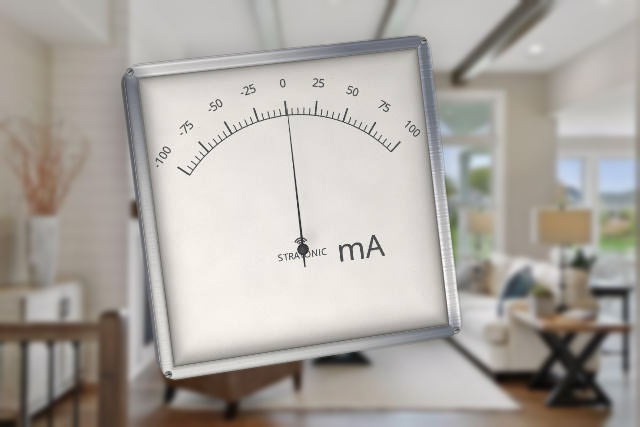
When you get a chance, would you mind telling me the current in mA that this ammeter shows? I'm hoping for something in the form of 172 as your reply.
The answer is 0
